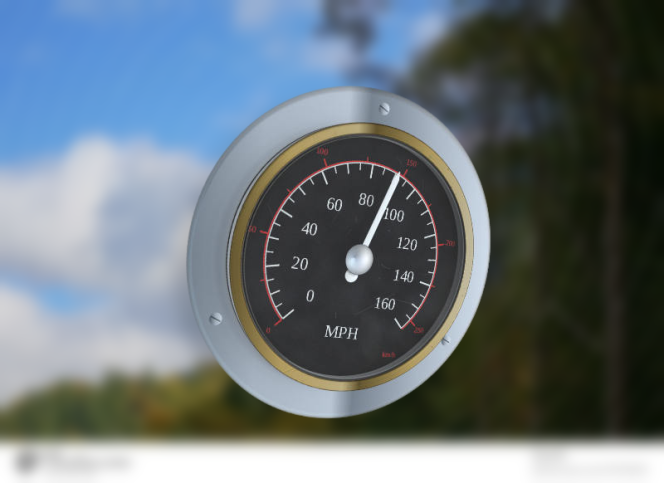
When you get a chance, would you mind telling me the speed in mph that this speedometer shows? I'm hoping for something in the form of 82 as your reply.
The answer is 90
